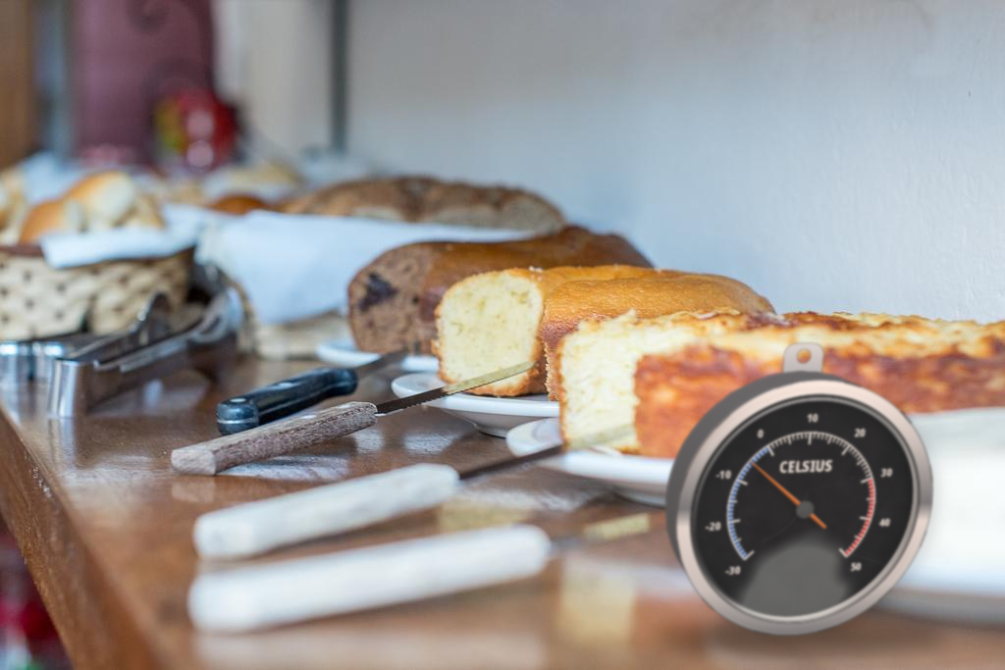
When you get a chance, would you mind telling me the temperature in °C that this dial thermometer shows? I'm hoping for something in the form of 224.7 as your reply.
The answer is -5
